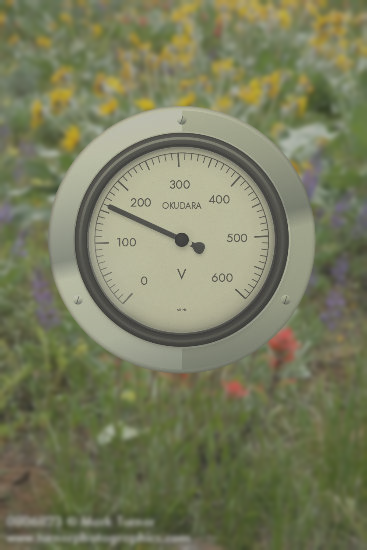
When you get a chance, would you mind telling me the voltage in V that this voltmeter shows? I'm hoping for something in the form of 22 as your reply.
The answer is 160
